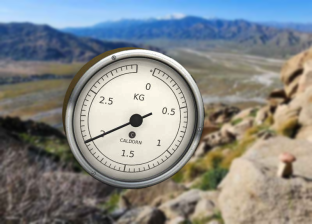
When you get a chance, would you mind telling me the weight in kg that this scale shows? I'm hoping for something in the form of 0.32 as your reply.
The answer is 2
